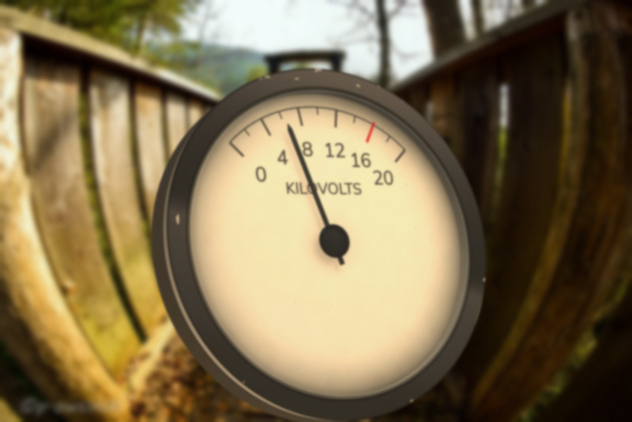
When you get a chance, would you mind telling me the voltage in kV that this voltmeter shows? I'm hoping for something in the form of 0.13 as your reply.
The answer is 6
